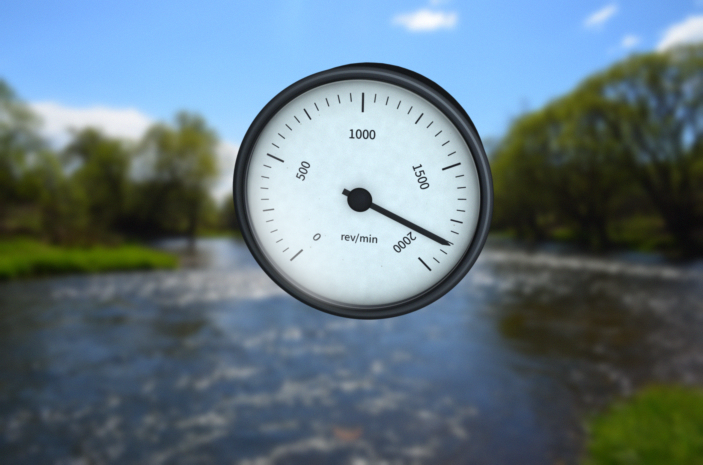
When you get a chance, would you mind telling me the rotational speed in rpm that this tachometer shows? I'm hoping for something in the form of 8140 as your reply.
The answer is 1850
